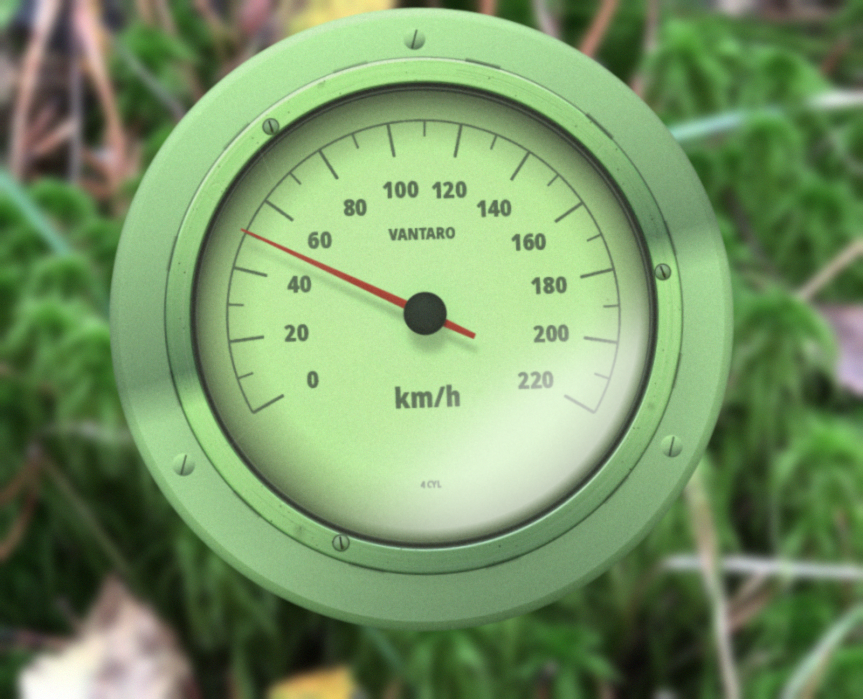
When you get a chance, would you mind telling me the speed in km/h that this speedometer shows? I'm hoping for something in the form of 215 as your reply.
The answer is 50
